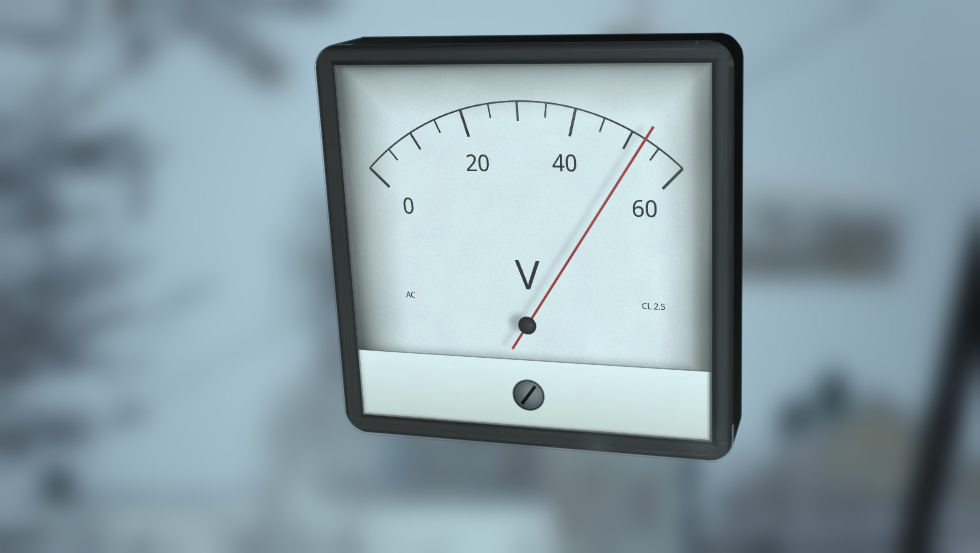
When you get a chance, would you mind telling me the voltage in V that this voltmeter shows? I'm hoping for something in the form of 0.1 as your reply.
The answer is 52.5
